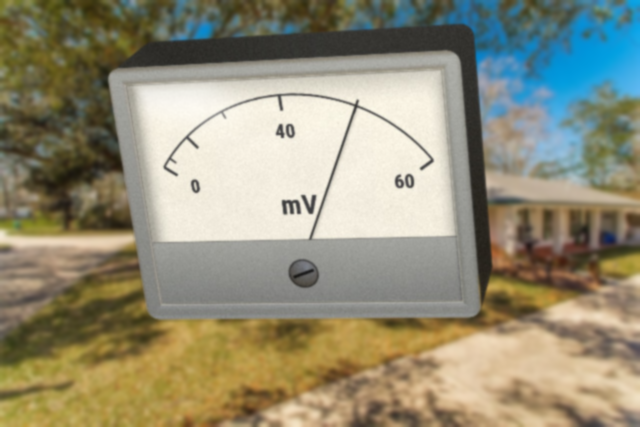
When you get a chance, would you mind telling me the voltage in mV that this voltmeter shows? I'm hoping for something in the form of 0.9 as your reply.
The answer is 50
